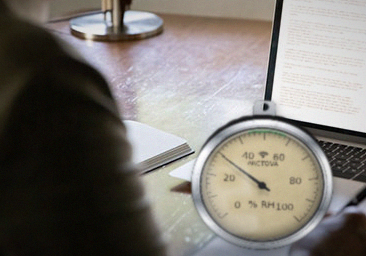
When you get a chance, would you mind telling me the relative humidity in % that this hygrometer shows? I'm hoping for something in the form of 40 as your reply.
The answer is 30
